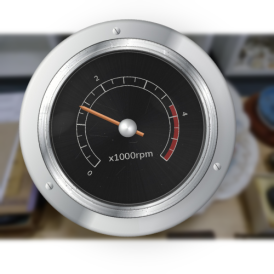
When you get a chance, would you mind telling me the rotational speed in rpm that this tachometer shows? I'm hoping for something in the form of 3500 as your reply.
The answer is 1375
